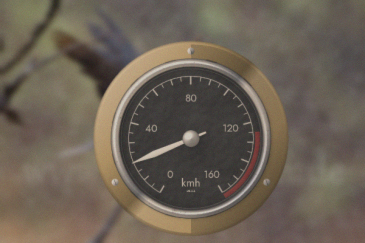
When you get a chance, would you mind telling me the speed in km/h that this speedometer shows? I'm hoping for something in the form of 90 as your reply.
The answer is 20
